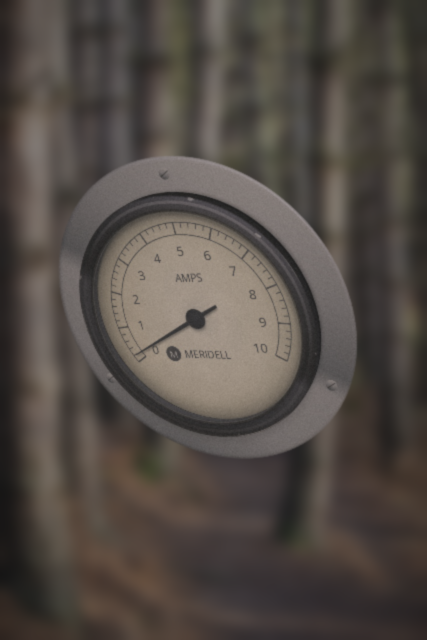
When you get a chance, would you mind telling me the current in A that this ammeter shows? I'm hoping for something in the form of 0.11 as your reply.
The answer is 0.2
